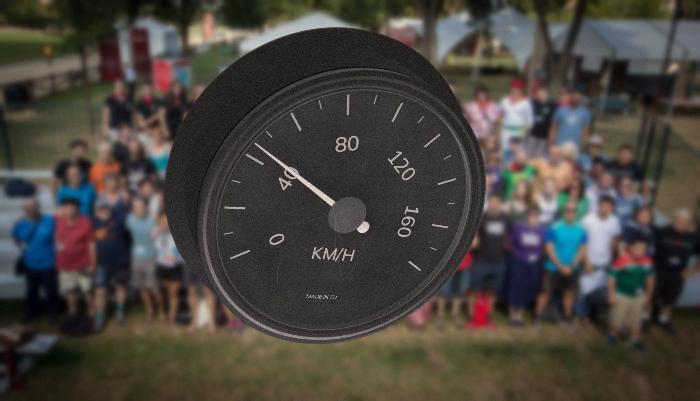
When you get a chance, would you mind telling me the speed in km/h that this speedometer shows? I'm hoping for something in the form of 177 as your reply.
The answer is 45
